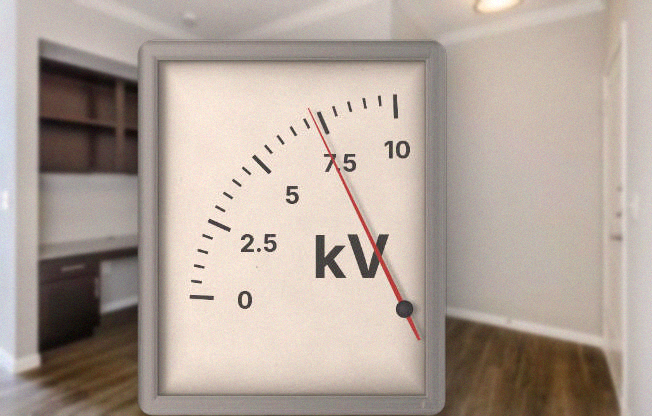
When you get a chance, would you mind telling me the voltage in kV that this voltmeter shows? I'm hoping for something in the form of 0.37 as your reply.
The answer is 7.25
